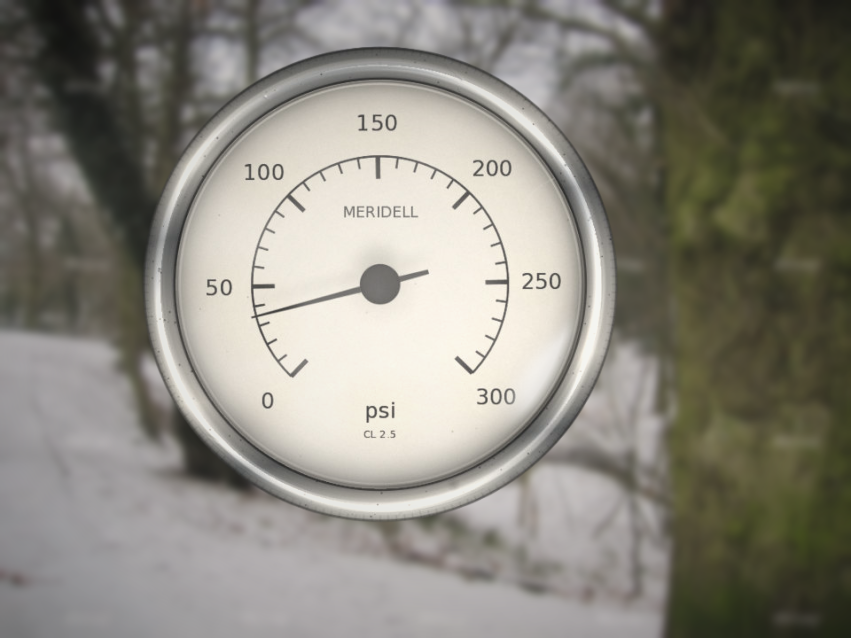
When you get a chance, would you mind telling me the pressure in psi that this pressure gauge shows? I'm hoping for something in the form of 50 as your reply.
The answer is 35
